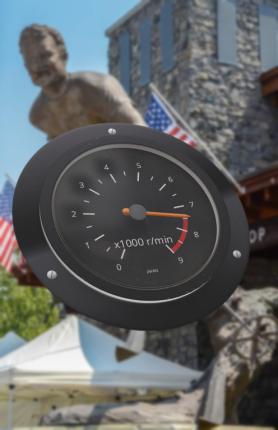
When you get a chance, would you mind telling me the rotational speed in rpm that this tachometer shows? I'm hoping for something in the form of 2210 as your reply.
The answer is 7500
